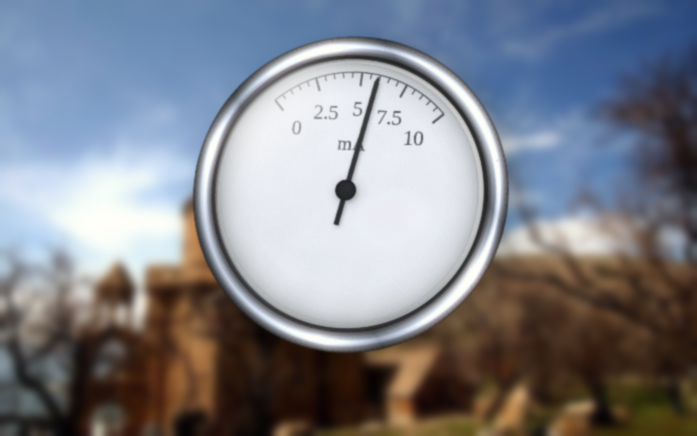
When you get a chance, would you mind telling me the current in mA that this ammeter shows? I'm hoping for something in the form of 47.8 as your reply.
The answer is 6
